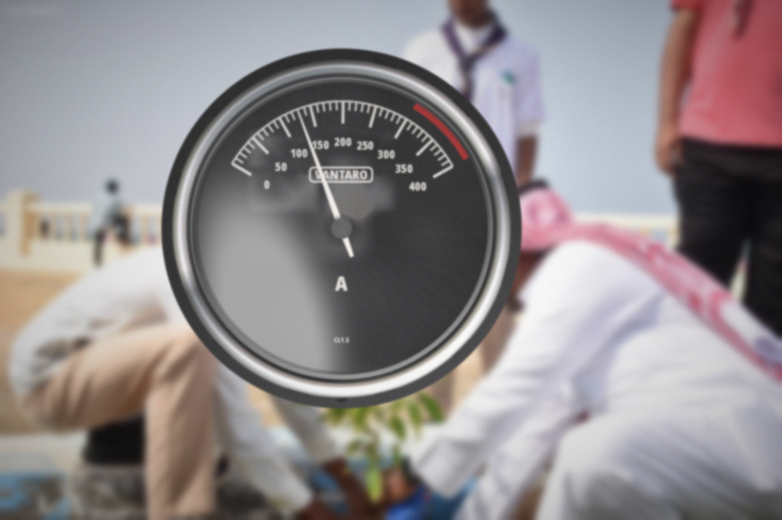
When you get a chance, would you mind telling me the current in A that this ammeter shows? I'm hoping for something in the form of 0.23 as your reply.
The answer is 130
